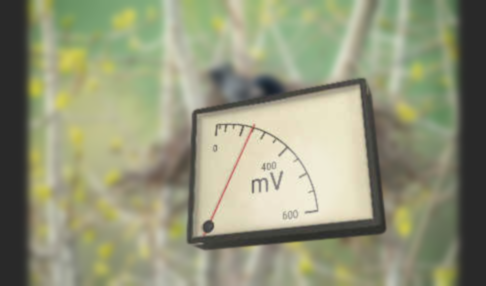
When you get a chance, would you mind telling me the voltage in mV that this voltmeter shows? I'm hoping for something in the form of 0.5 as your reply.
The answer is 250
